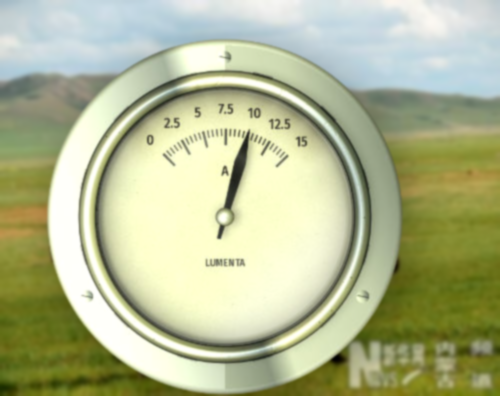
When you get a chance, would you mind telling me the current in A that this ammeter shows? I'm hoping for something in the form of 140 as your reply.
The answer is 10
